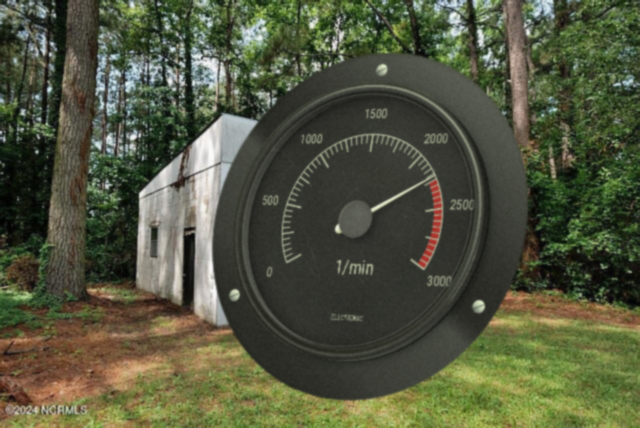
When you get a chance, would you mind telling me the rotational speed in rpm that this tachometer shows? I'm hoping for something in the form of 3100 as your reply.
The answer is 2250
